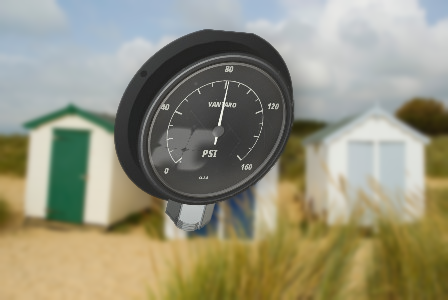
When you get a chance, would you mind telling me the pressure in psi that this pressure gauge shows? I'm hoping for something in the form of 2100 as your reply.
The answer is 80
